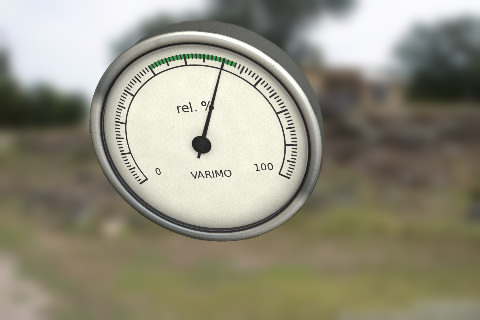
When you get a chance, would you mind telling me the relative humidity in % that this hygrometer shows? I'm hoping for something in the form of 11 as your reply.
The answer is 60
